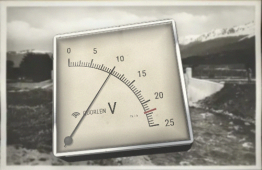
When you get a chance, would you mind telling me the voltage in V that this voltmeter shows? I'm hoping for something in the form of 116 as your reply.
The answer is 10
